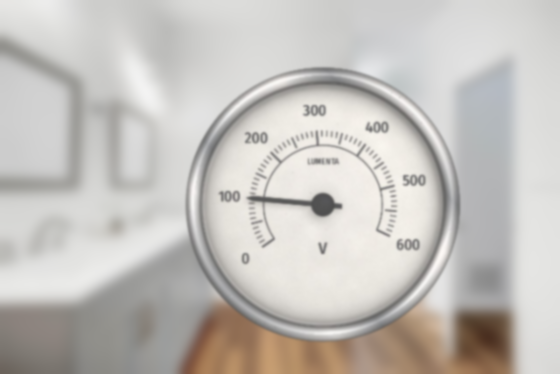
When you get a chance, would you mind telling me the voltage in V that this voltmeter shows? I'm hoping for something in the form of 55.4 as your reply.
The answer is 100
